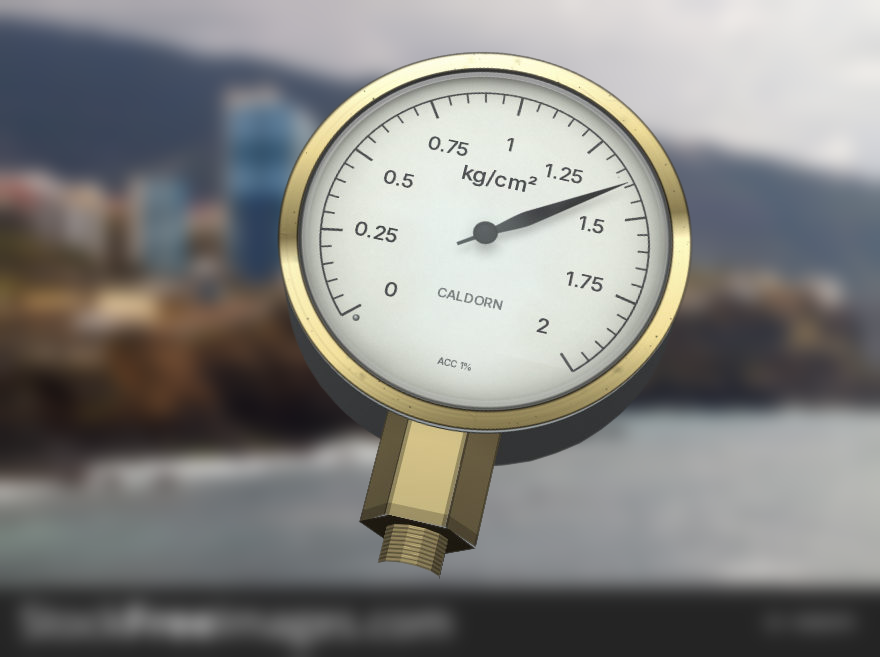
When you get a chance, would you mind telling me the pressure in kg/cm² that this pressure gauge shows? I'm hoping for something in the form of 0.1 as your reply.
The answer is 1.4
